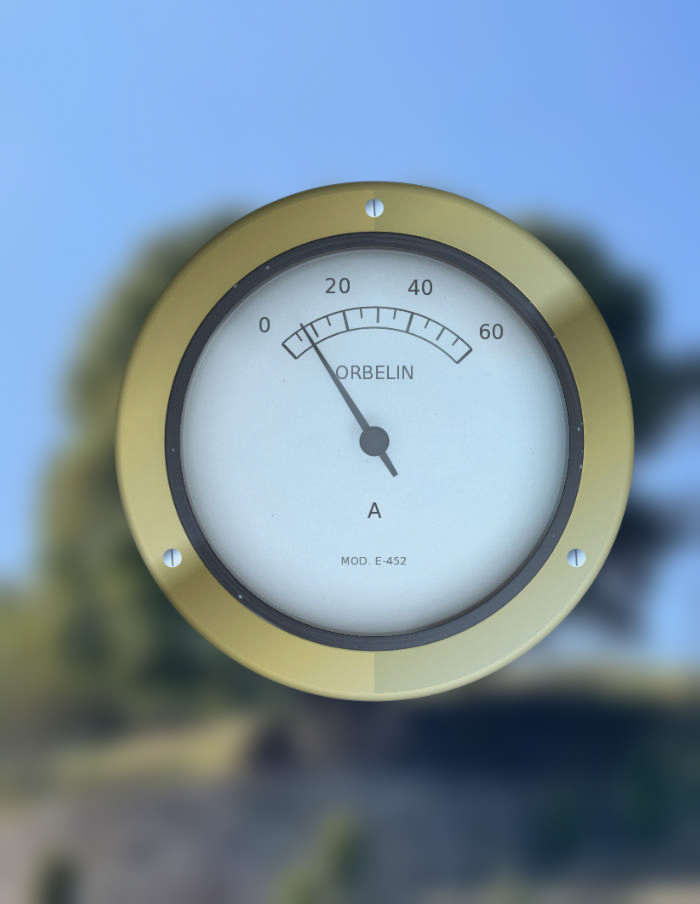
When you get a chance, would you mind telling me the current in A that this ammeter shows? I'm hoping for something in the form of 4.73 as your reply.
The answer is 7.5
